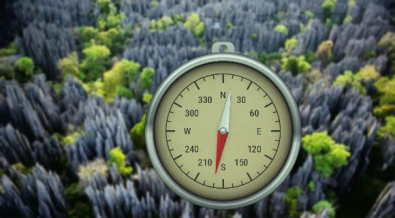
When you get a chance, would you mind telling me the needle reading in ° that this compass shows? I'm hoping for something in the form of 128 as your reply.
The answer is 190
